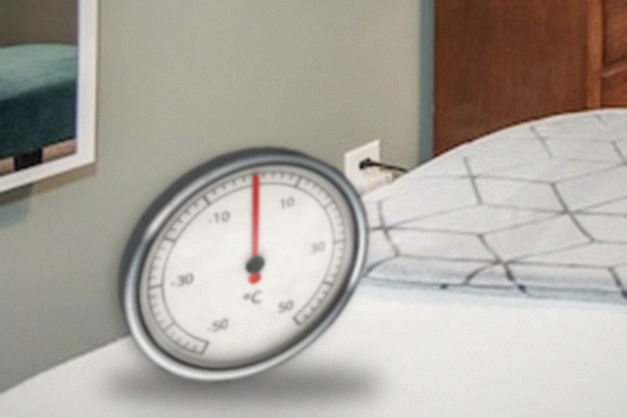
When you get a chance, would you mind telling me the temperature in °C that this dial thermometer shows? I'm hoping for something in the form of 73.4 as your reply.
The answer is 0
